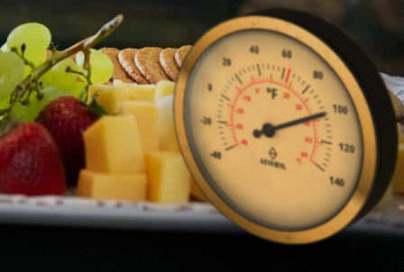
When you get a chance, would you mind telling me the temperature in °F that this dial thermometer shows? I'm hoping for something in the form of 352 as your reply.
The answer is 100
